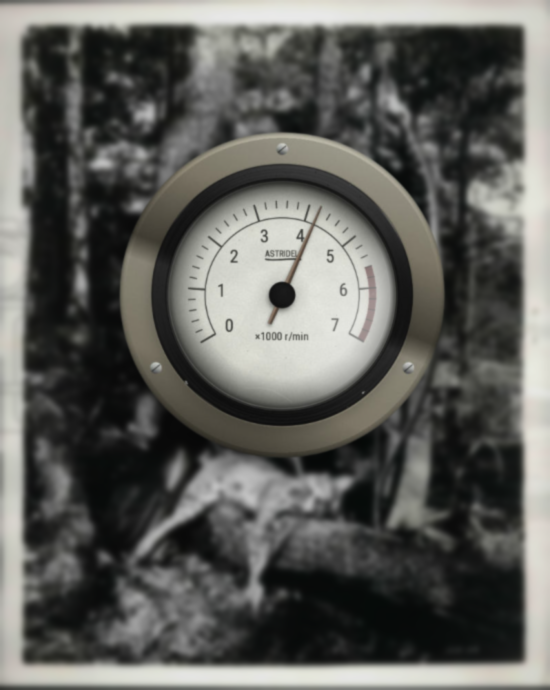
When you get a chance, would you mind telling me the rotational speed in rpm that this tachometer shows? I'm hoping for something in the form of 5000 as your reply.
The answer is 4200
